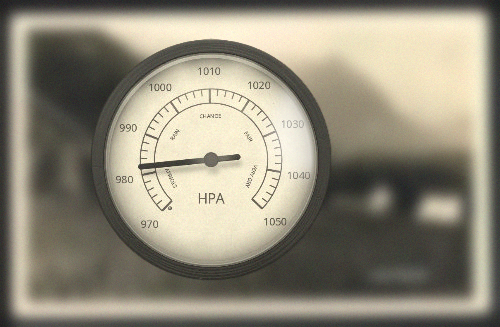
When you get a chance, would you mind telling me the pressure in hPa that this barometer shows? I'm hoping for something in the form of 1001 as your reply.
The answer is 982
